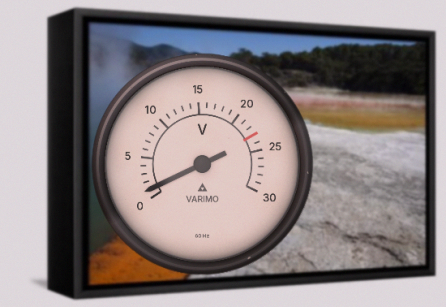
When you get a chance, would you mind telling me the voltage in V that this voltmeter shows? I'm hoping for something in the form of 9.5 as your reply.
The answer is 1
